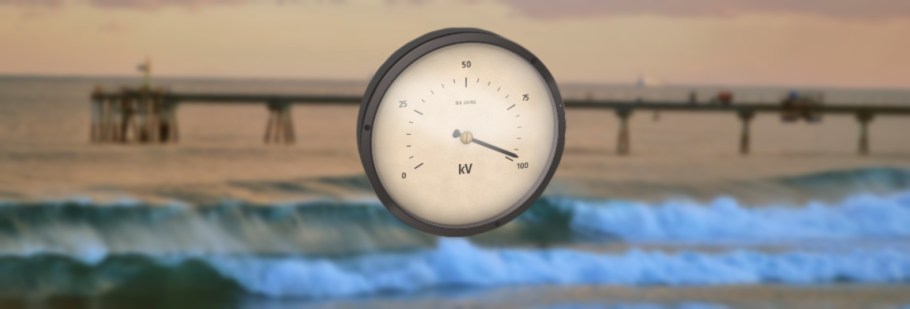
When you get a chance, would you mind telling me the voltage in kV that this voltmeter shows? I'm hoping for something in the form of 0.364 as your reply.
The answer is 97.5
